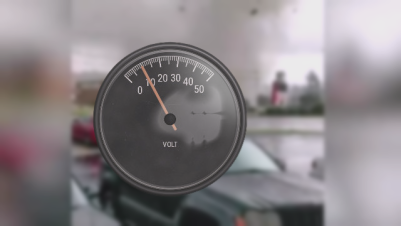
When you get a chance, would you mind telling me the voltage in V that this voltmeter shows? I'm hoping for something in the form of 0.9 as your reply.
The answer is 10
